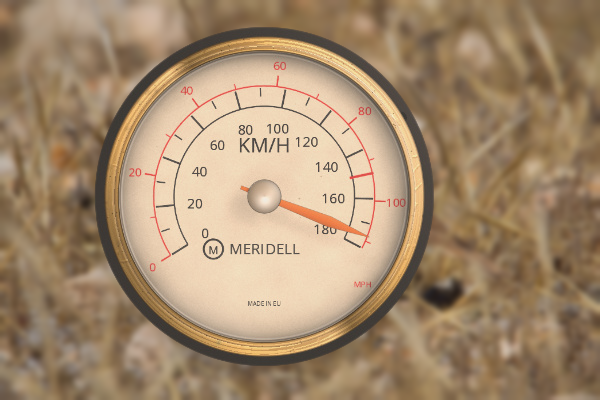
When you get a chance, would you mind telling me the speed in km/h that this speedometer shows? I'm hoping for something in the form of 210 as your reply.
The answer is 175
